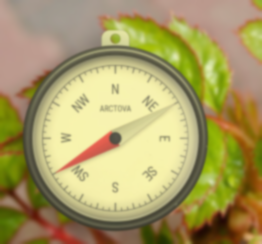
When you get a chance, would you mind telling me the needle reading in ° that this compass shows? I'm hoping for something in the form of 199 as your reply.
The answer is 240
